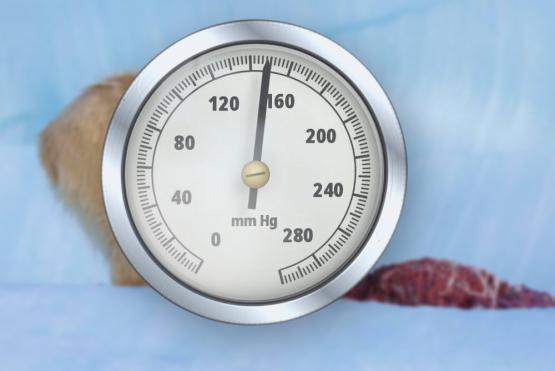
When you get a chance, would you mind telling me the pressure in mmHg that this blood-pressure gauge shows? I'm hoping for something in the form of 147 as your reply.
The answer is 148
